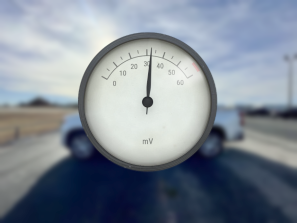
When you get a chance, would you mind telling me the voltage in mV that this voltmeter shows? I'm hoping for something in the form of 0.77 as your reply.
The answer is 32.5
